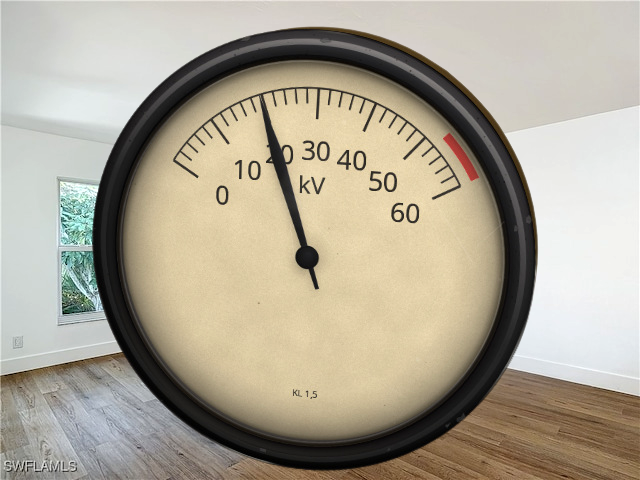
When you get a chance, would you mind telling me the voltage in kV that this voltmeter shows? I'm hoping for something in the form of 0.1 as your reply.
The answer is 20
